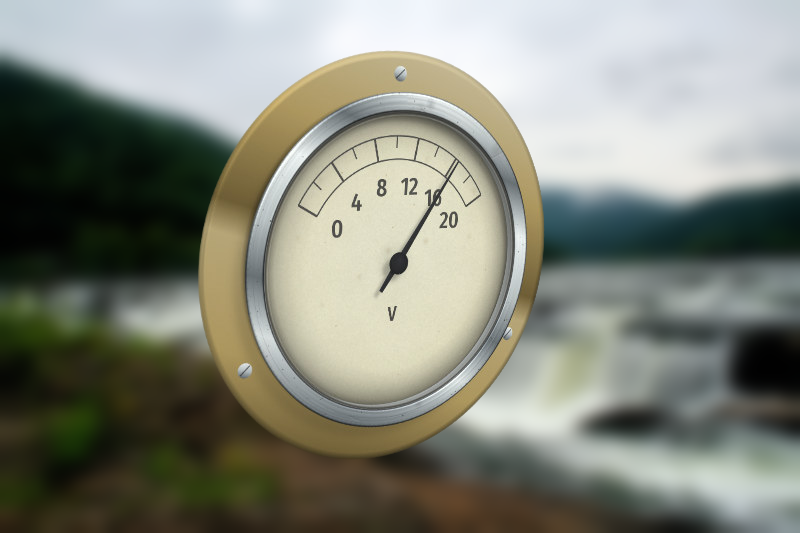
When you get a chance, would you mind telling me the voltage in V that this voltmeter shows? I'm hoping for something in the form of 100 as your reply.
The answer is 16
